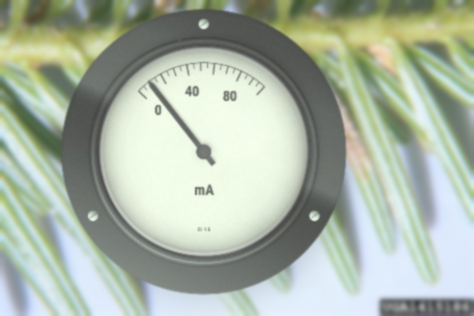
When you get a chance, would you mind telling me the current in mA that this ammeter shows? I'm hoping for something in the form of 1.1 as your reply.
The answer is 10
